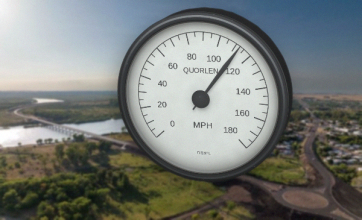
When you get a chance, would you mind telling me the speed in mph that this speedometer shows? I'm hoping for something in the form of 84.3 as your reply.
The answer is 112.5
